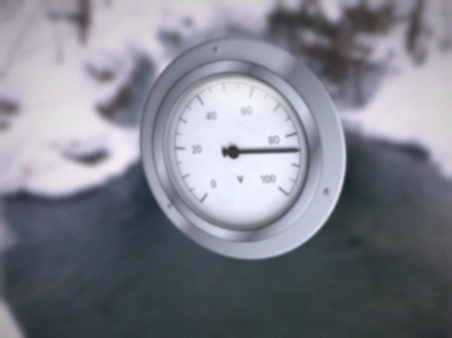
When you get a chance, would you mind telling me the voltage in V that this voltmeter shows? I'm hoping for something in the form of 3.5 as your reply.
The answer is 85
